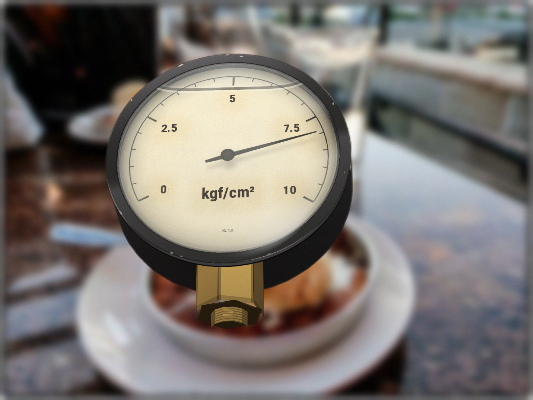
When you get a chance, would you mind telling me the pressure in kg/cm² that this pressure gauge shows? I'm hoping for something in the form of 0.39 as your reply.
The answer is 8
